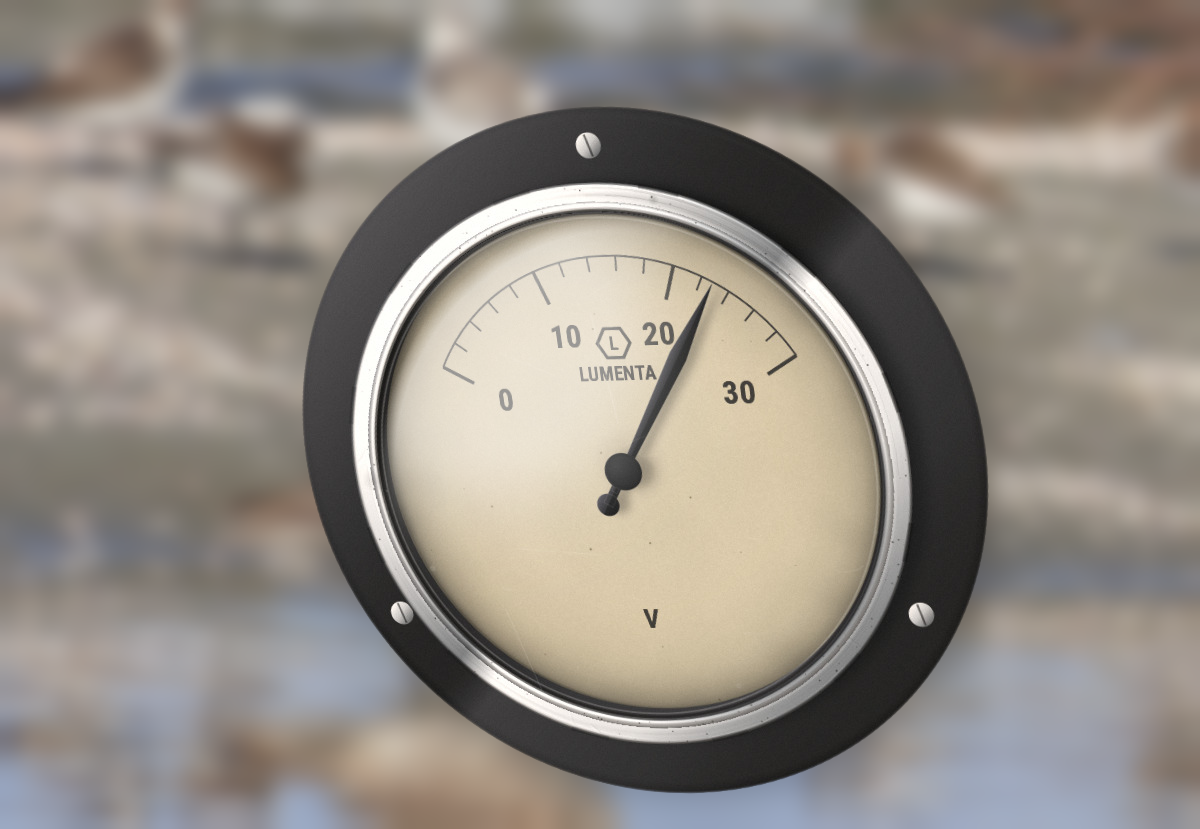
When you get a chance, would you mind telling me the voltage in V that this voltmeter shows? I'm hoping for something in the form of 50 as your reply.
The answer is 23
